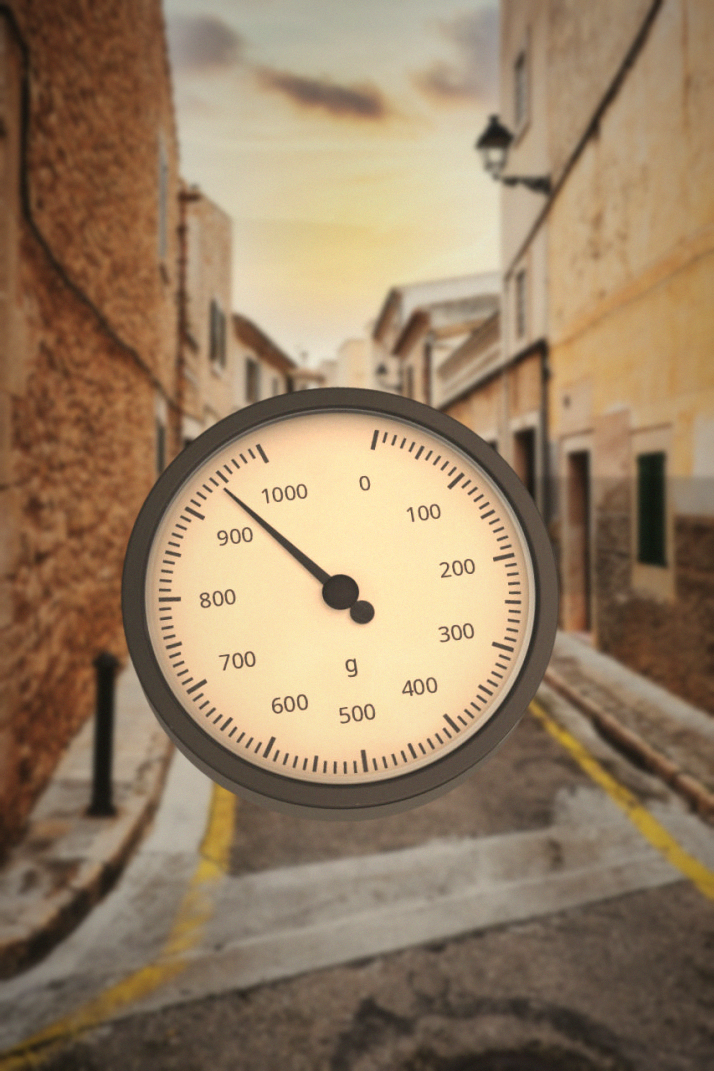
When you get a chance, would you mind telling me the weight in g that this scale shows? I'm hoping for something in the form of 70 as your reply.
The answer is 940
